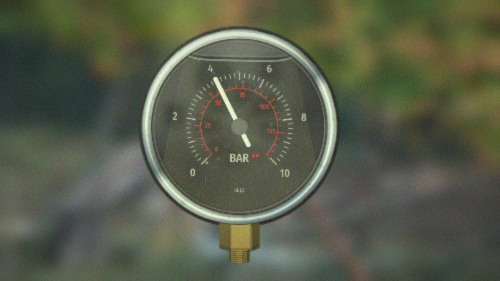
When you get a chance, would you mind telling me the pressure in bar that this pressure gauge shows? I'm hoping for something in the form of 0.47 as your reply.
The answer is 4
